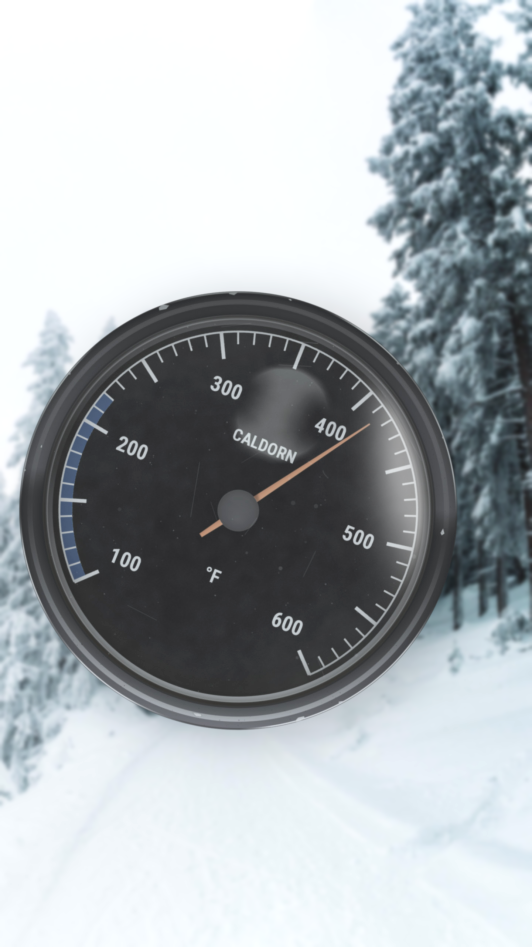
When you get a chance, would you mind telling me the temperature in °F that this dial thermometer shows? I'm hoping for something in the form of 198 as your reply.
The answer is 415
